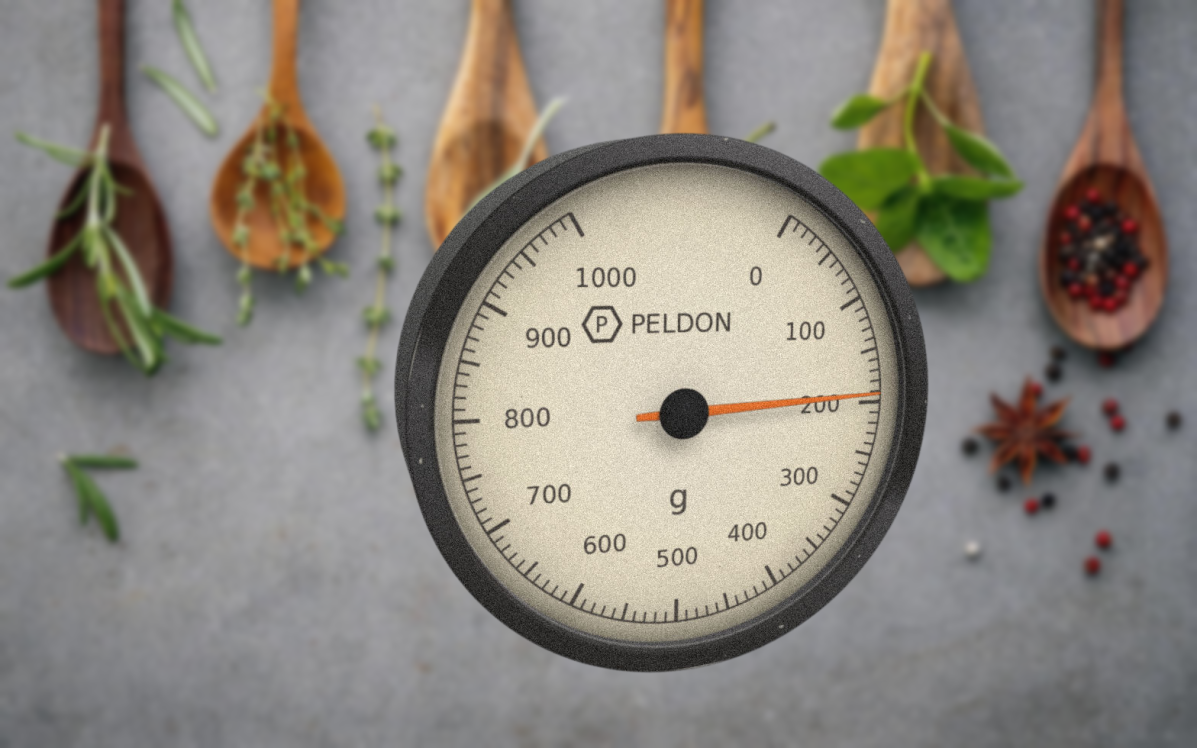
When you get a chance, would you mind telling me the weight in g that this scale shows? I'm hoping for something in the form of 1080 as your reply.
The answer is 190
